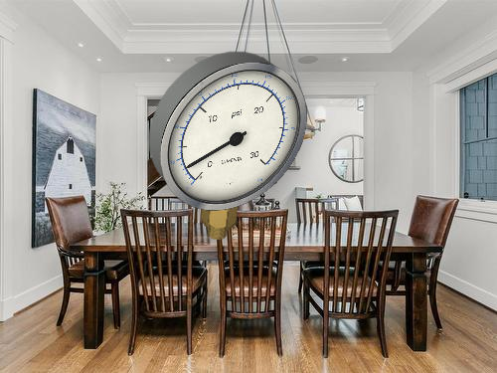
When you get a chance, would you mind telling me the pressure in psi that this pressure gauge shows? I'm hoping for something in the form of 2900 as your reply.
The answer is 2.5
